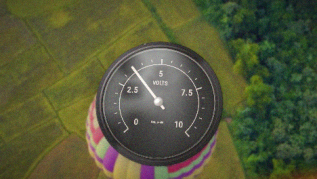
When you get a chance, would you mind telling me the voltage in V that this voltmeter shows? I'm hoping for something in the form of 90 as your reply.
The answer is 3.5
